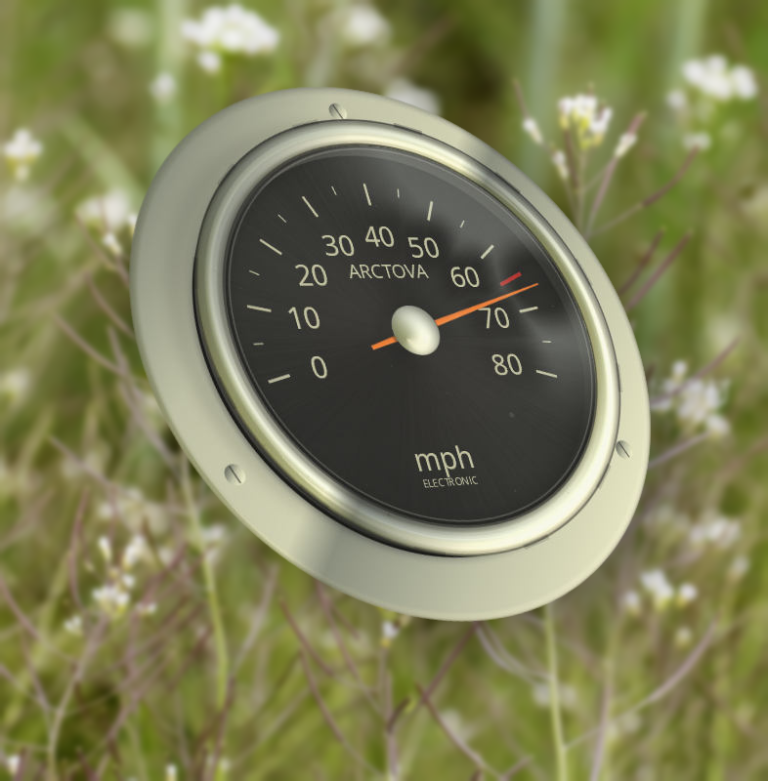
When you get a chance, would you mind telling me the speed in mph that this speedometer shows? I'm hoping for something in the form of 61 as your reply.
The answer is 67.5
